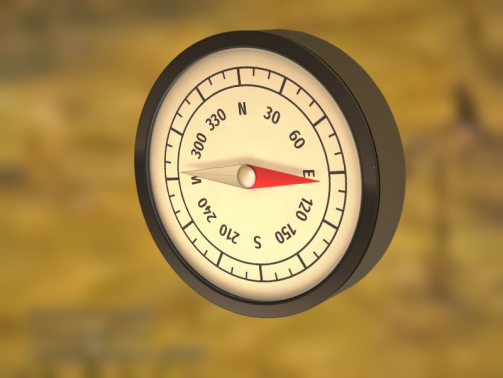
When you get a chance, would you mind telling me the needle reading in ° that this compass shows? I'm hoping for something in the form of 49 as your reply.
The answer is 95
